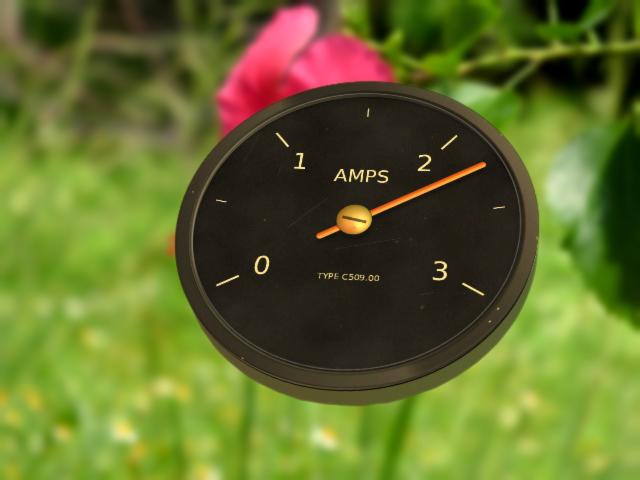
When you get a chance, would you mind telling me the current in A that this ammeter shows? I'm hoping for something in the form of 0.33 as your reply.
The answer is 2.25
